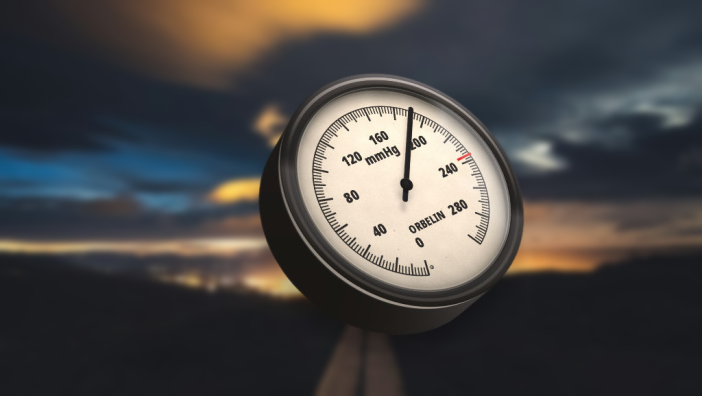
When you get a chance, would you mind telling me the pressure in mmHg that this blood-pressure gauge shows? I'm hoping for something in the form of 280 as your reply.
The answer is 190
